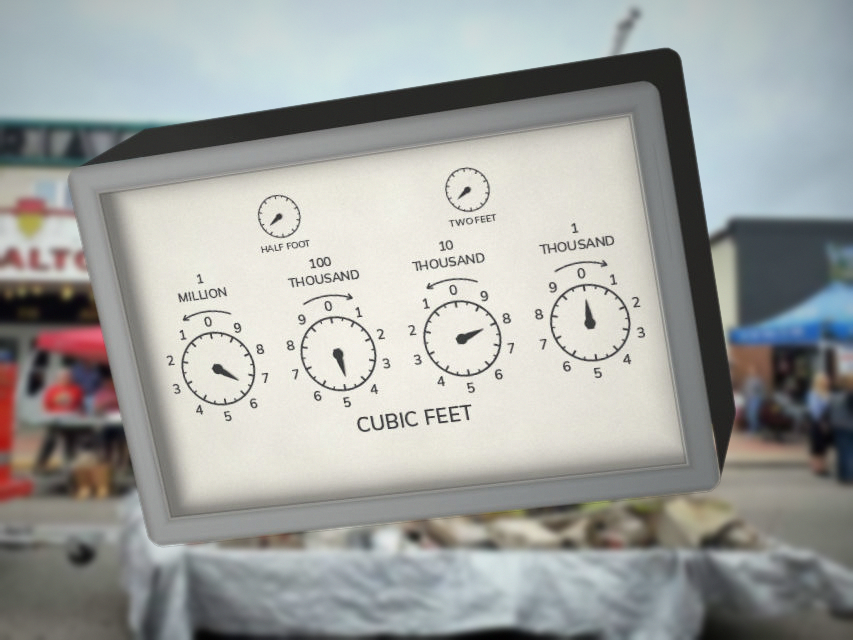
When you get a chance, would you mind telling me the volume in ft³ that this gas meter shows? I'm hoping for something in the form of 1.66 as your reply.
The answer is 648000
